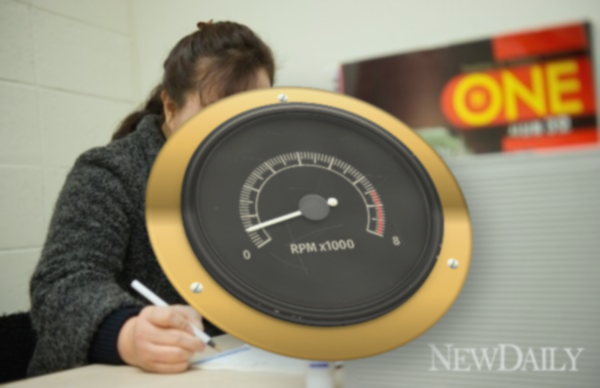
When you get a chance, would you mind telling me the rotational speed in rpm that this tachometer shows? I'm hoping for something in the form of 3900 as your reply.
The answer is 500
